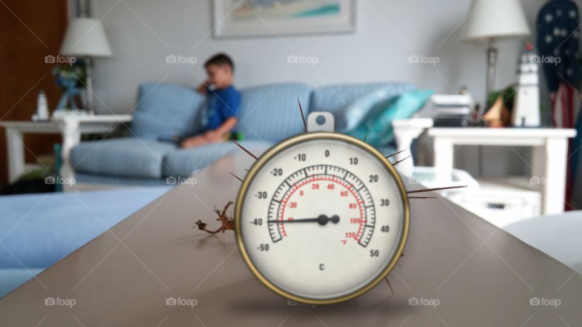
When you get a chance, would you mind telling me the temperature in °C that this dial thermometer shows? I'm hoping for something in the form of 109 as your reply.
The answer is -40
